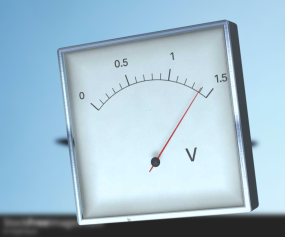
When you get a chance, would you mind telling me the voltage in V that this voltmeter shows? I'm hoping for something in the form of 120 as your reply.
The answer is 1.4
